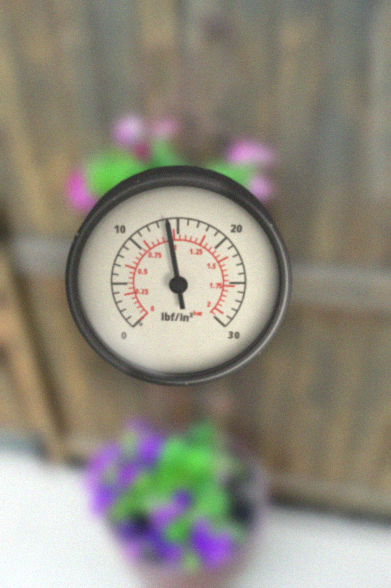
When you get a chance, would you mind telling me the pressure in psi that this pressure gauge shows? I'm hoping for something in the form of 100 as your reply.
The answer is 14
